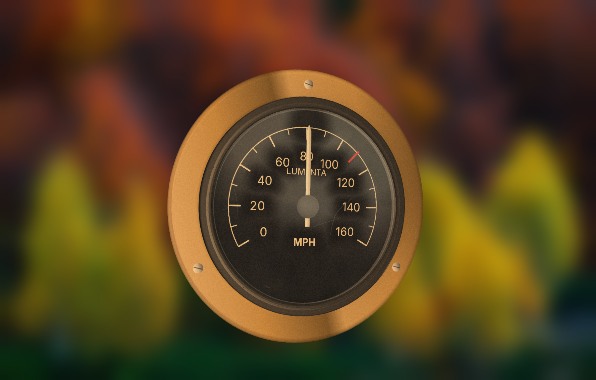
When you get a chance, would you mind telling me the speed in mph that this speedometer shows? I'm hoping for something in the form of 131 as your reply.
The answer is 80
